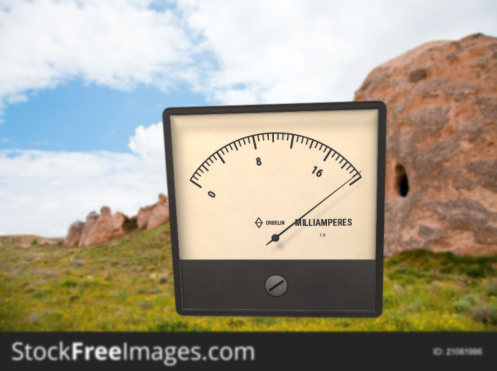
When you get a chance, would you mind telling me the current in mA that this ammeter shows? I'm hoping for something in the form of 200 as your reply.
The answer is 19.5
